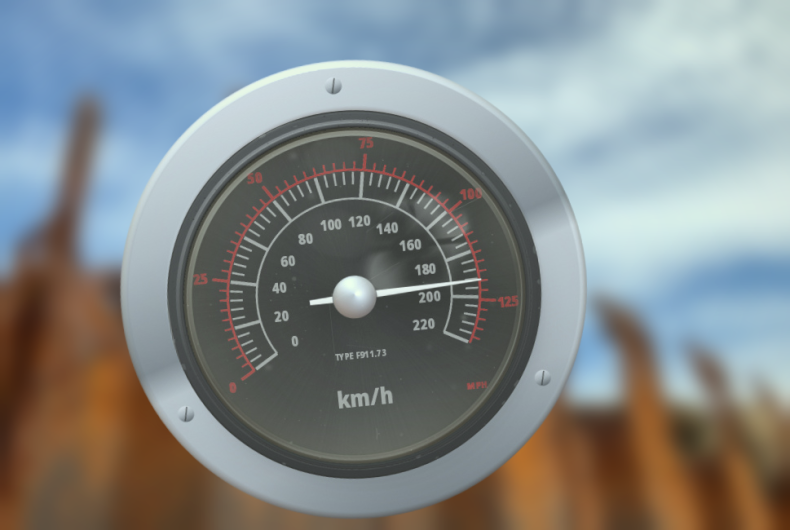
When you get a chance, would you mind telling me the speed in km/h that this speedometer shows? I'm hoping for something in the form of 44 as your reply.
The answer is 192
